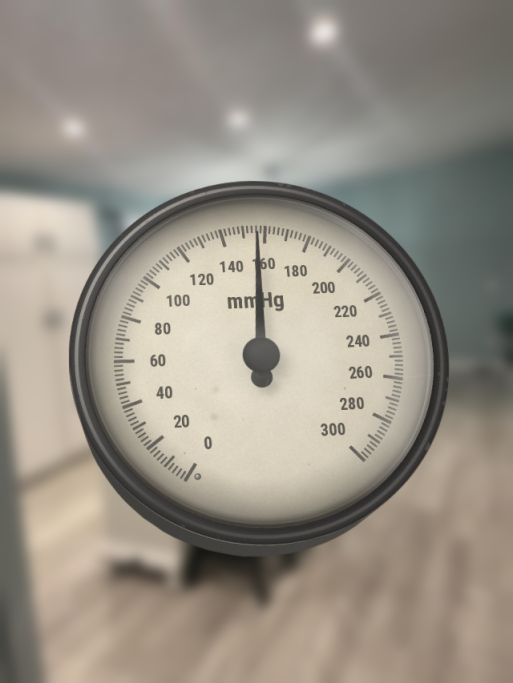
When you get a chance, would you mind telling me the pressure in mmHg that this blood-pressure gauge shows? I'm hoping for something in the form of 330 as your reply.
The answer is 156
